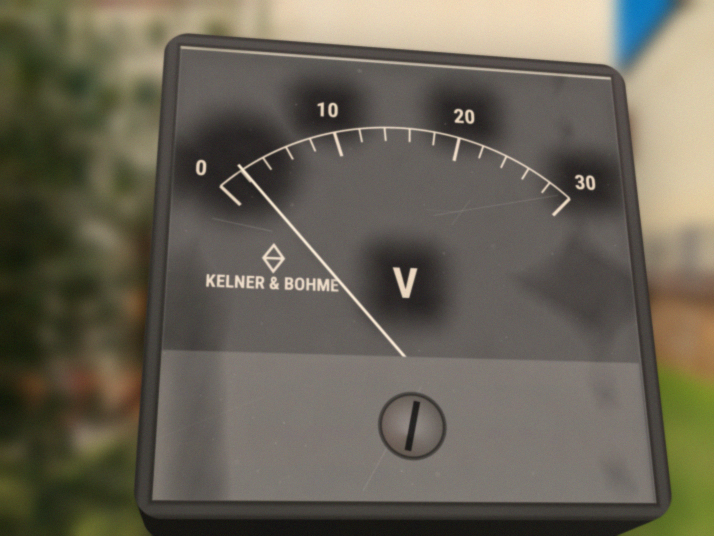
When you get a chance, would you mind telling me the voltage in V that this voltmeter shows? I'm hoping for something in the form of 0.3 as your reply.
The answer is 2
